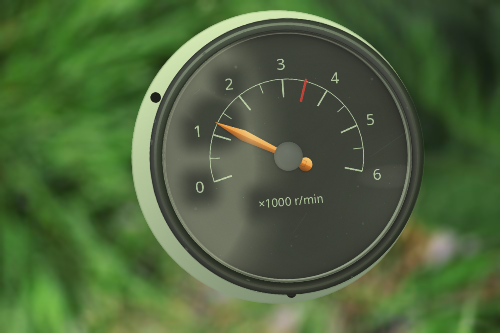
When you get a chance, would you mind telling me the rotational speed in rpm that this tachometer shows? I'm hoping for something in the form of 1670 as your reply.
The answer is 1250
